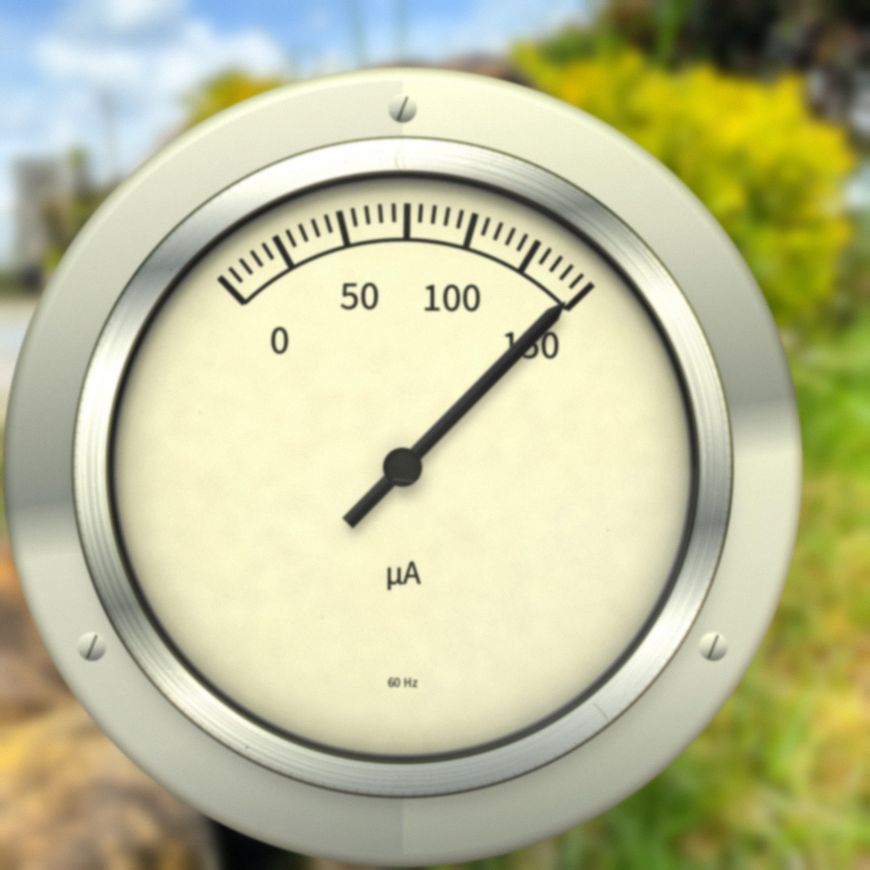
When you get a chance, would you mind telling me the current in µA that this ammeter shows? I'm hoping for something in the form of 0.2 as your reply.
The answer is 147.5
